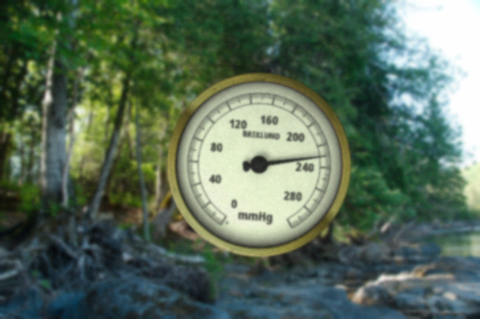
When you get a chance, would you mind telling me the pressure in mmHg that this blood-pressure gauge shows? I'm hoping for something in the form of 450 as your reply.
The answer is 230
